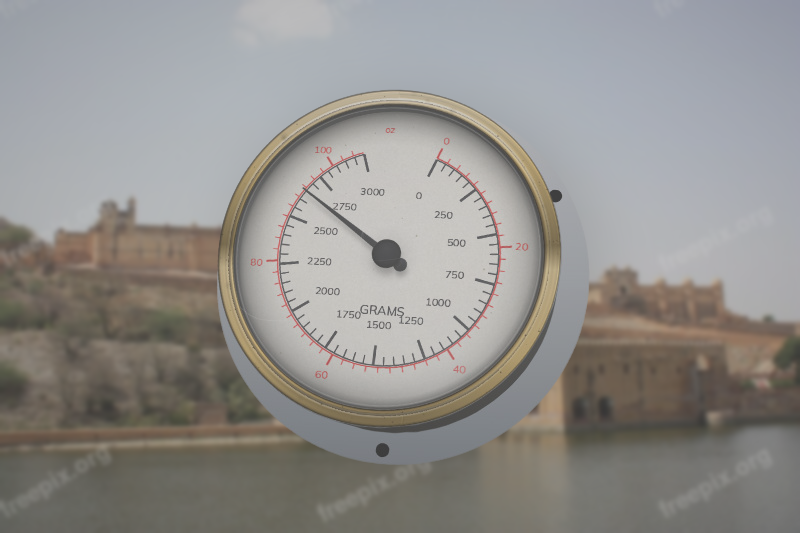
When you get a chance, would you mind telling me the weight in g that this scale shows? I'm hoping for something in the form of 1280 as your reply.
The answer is 2650
